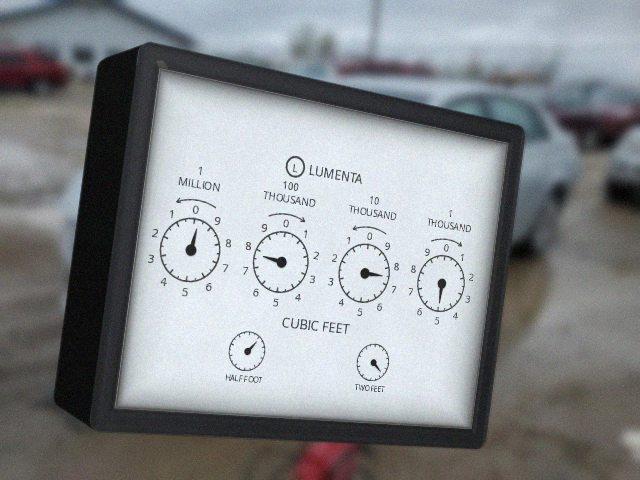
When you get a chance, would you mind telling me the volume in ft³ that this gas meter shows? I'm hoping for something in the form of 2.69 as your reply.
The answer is 977500
